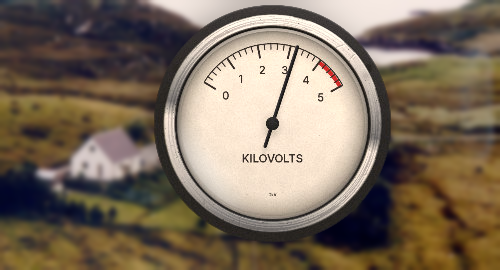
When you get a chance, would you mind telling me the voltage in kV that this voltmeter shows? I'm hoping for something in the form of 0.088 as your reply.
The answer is 3.2
